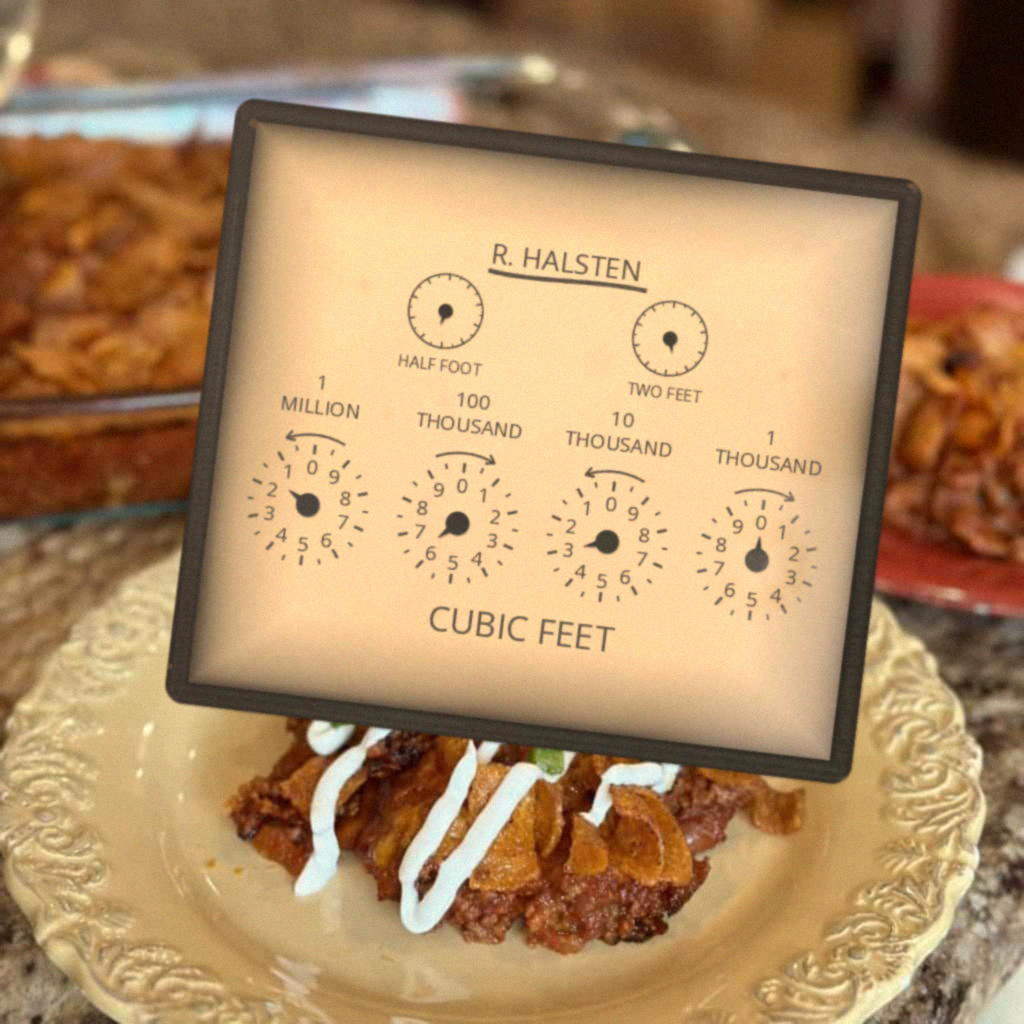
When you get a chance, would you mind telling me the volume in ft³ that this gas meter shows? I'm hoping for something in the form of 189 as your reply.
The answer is 163000
